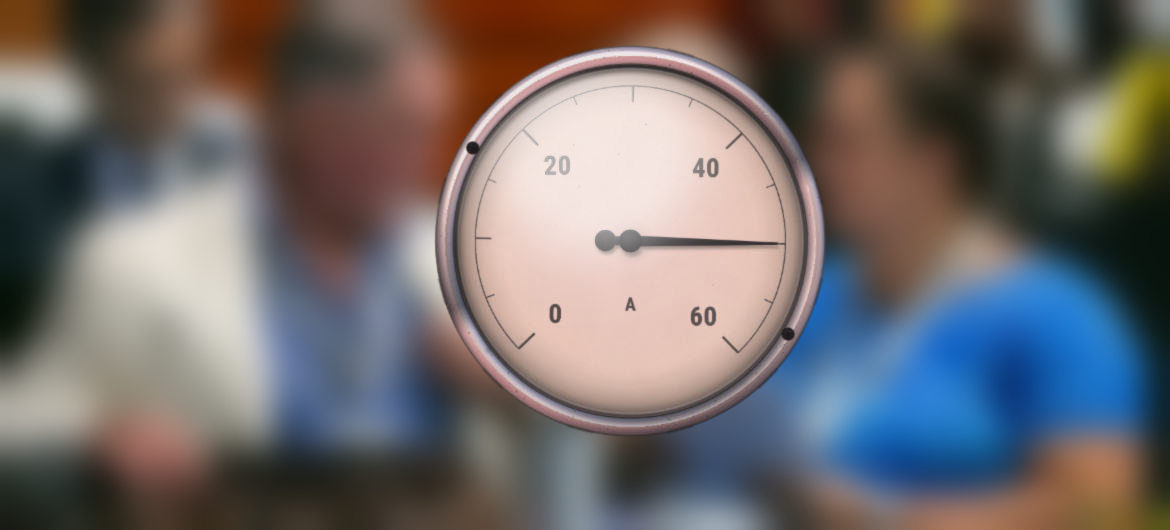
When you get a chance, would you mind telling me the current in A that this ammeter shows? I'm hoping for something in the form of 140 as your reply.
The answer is 50
